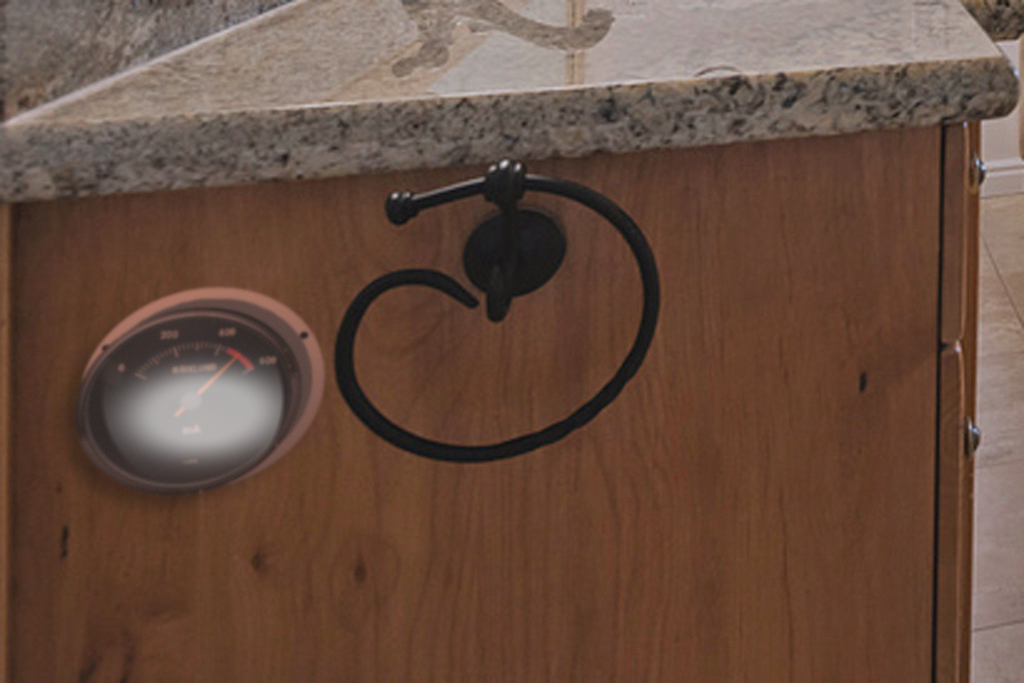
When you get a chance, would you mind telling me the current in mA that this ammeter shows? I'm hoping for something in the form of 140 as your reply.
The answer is 500
